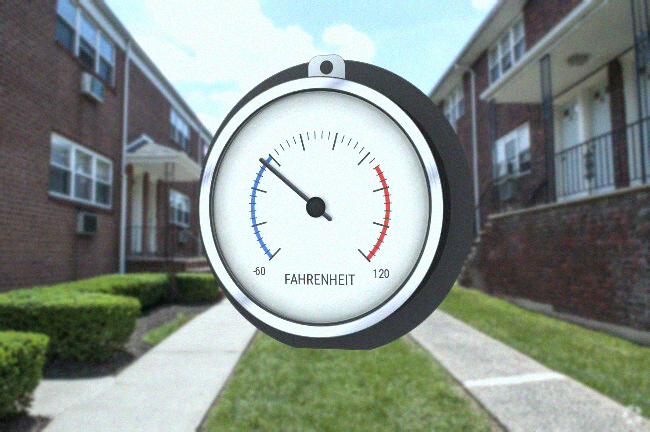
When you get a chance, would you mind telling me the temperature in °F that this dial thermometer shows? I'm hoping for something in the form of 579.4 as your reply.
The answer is -4
